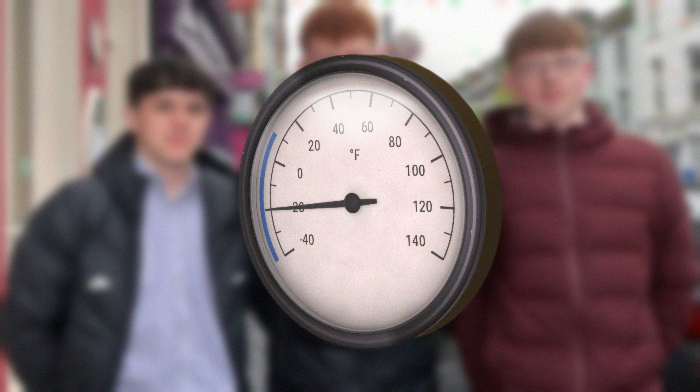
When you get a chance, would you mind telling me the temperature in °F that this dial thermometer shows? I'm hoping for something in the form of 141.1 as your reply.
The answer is -20
